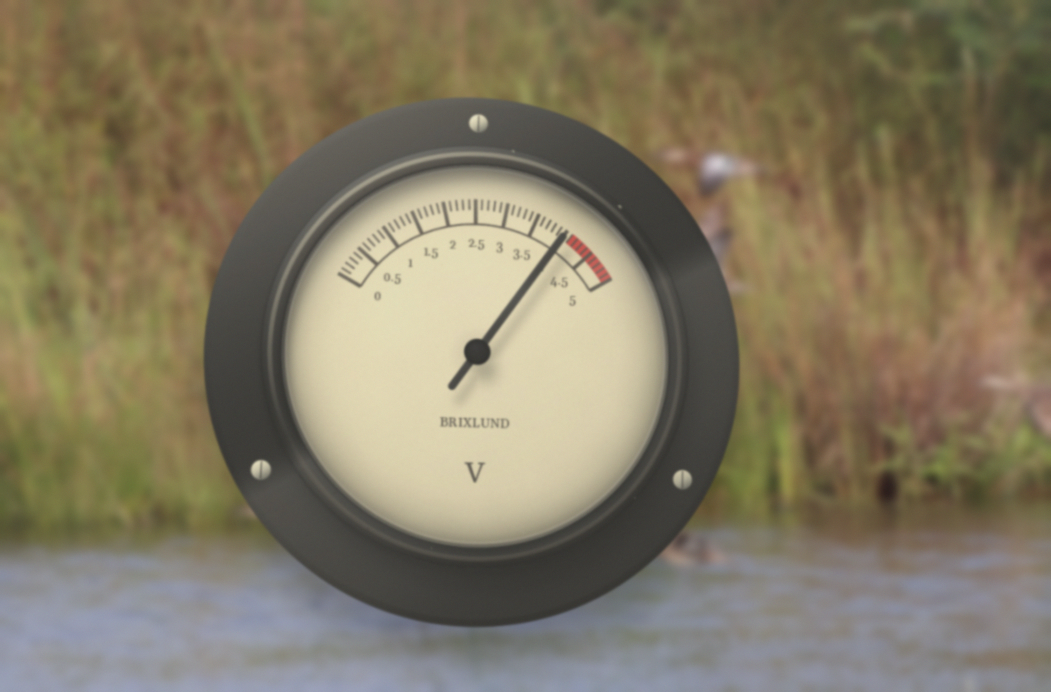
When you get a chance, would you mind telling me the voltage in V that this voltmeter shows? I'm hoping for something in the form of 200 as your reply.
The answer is 4
